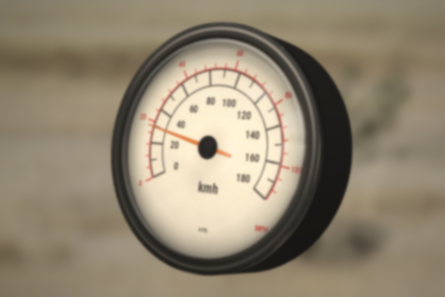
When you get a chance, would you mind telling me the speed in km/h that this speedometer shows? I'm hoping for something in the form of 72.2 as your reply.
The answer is 30
